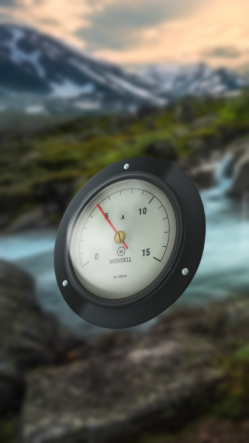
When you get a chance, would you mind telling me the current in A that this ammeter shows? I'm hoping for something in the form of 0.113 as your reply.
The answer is 5
